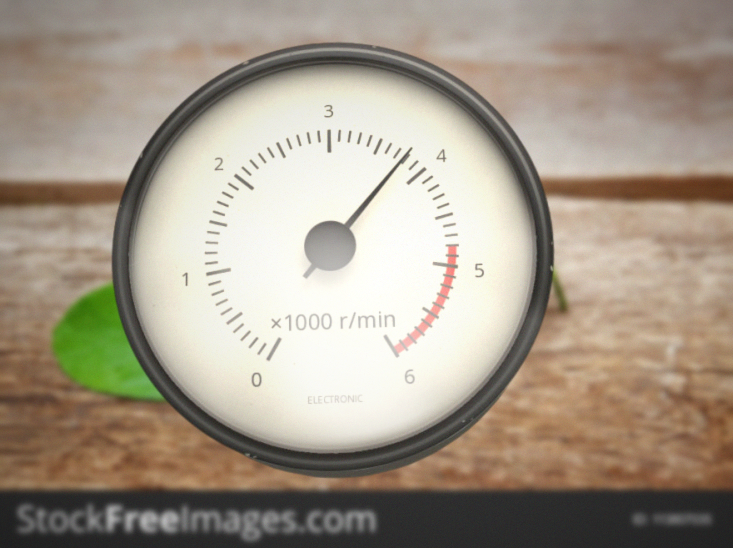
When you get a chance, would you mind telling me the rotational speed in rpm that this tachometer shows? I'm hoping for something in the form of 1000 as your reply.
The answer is 3800
